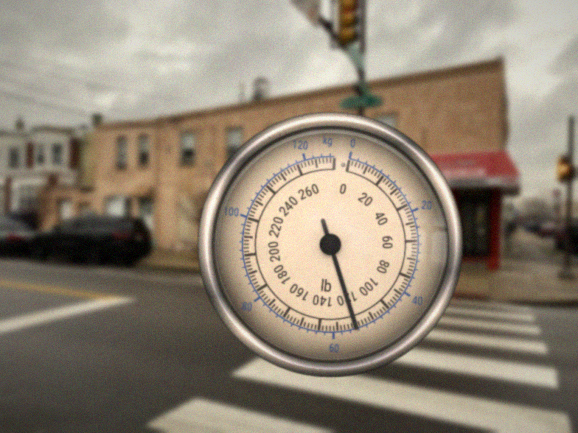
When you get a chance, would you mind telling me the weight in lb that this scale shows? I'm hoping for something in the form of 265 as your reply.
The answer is 120
